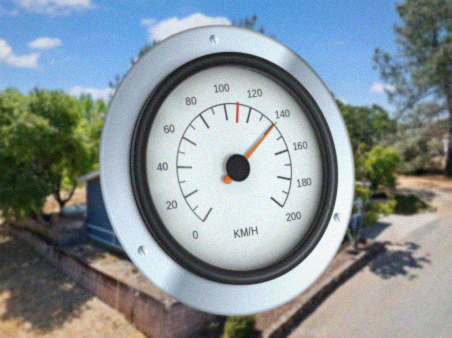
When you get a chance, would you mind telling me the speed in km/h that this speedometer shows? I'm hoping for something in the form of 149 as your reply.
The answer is 140
